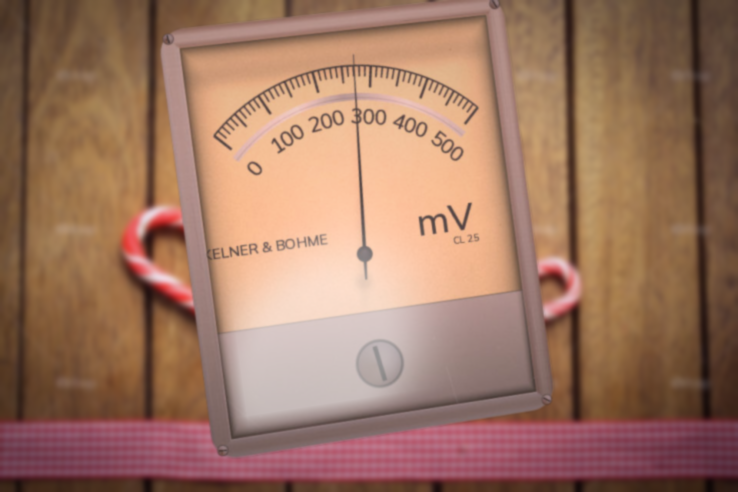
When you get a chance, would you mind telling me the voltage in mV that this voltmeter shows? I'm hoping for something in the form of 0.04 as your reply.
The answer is 270
